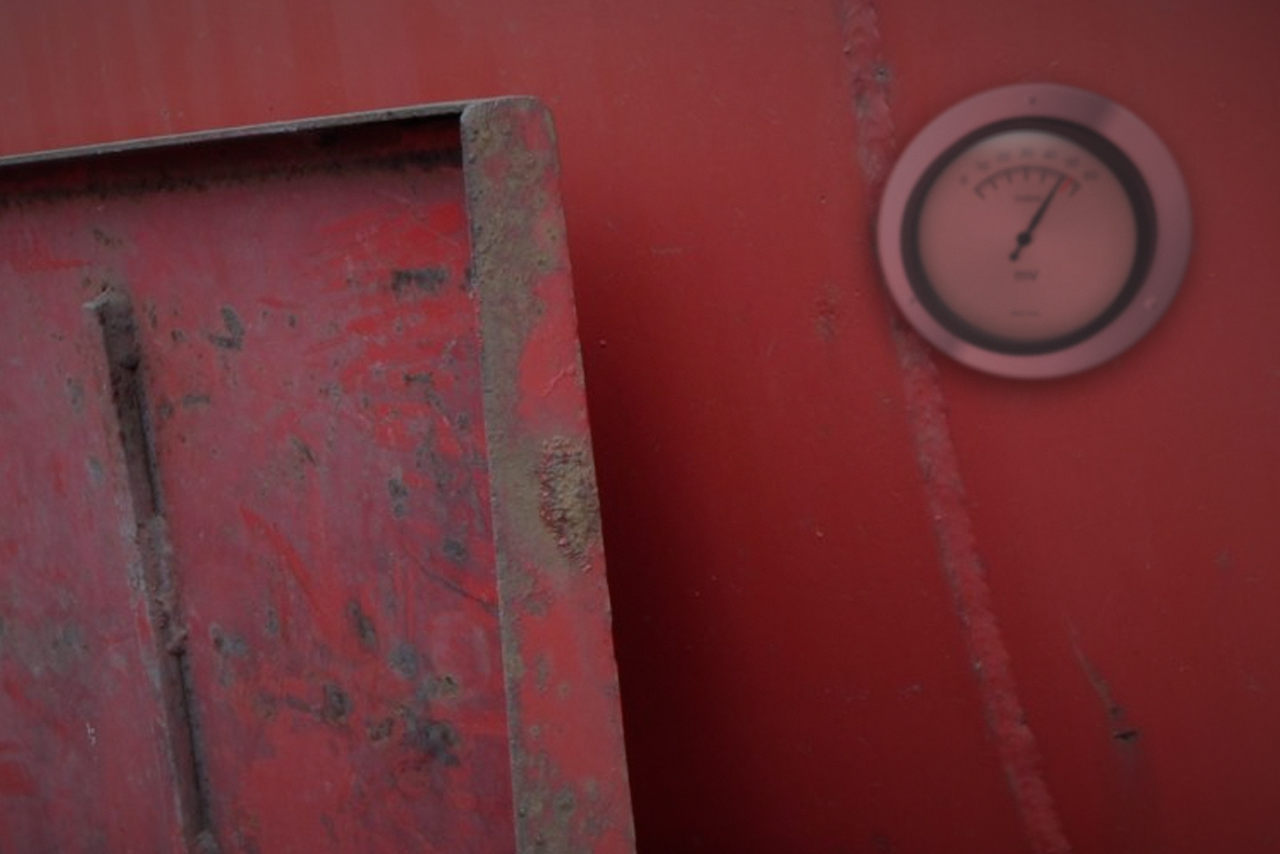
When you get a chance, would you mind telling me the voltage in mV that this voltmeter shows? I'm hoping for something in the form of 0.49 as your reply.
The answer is 50
